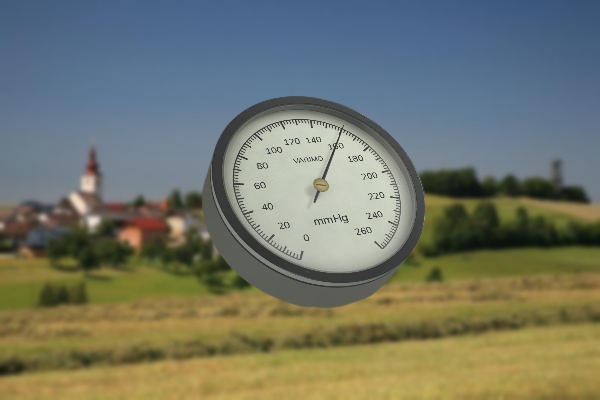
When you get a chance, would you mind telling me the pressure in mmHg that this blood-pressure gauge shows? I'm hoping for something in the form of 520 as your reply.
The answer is 160
